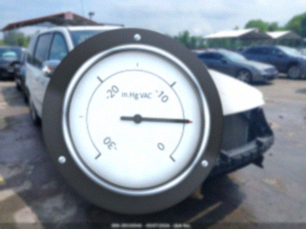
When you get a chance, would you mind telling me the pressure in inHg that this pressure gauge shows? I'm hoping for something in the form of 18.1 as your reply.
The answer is -5
